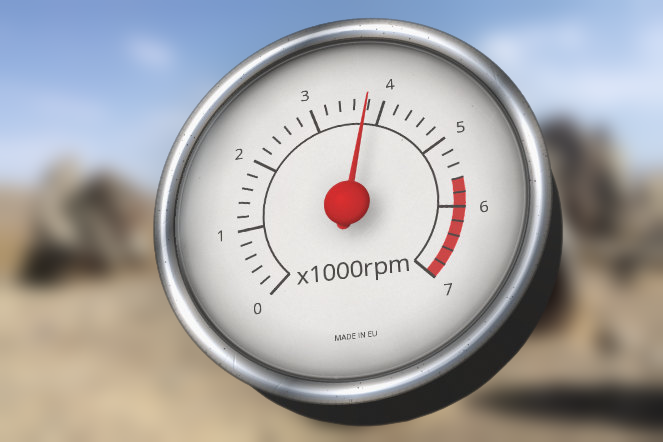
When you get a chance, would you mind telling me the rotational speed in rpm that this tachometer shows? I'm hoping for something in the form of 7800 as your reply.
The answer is 3800
